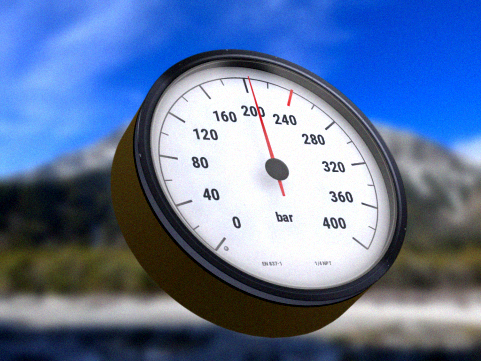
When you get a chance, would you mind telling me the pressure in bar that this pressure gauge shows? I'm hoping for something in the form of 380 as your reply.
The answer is 200
